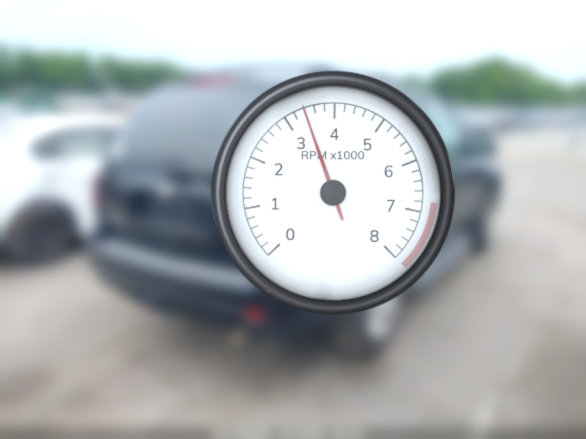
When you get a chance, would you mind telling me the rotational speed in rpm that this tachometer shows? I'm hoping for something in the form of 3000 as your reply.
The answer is 3400
